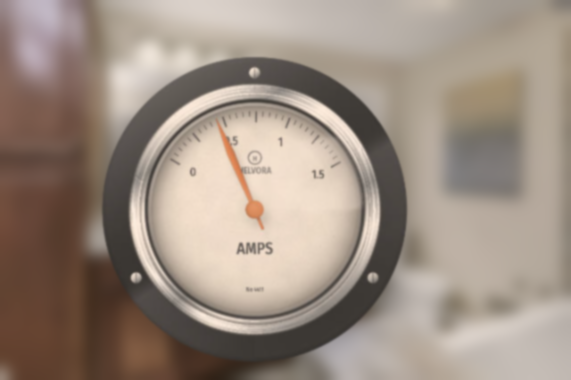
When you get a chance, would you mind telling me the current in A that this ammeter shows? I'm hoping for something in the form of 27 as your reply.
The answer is 0.45
